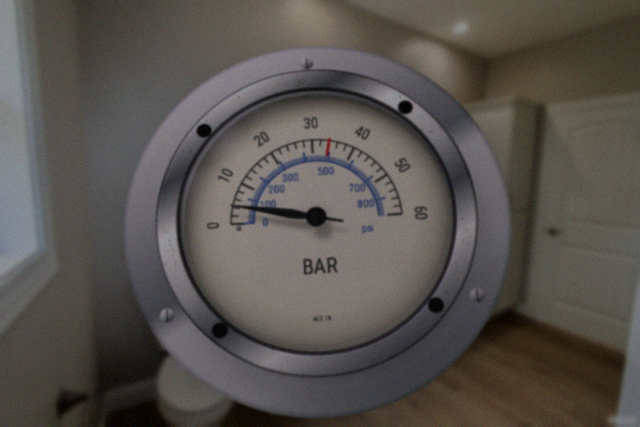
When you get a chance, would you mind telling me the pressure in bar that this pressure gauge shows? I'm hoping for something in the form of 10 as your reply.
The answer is 4
